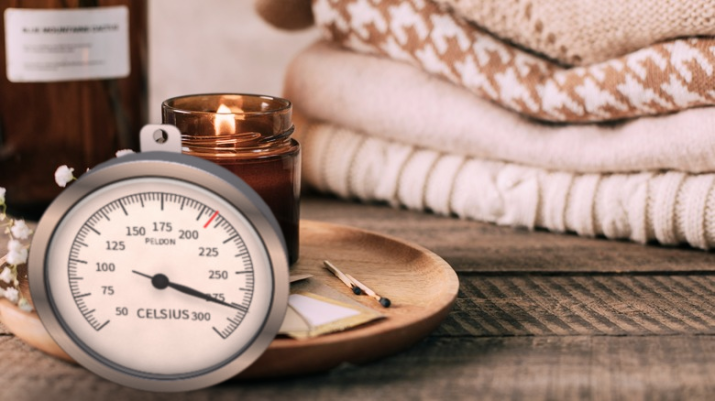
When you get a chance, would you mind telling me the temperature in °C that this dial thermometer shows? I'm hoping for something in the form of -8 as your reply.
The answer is 275
